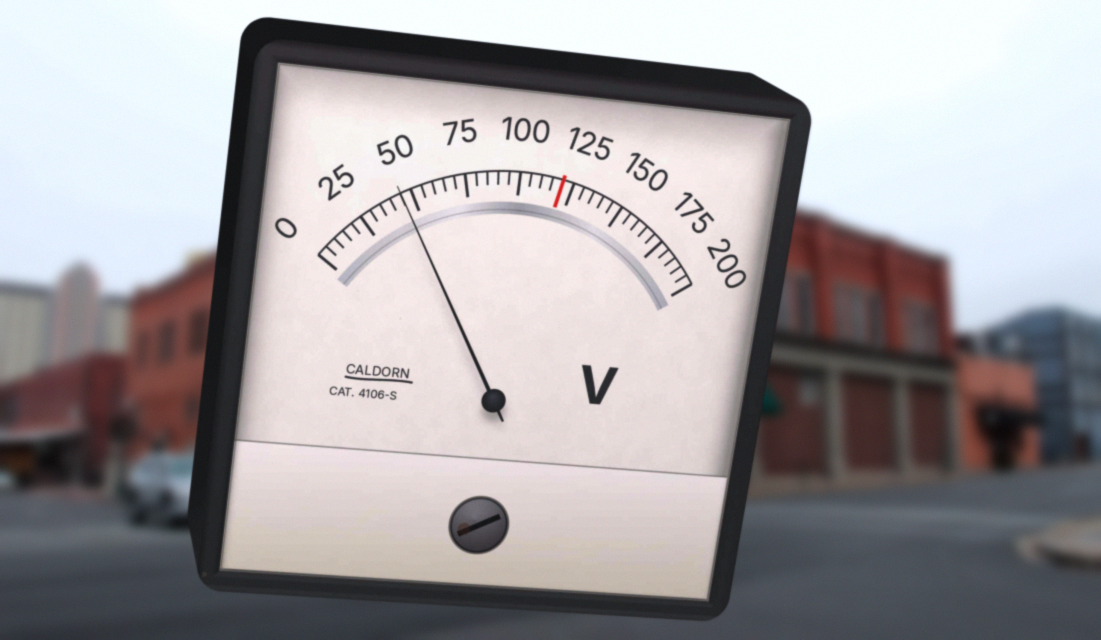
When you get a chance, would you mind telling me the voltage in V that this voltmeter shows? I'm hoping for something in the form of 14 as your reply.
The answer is 45
